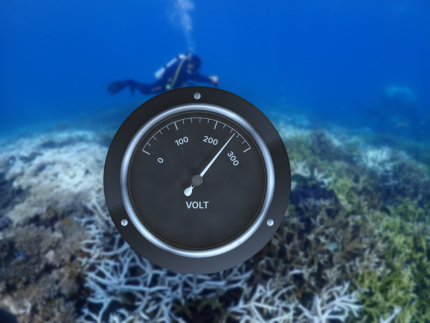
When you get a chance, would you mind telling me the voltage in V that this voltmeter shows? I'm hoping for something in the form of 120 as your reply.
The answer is 250
